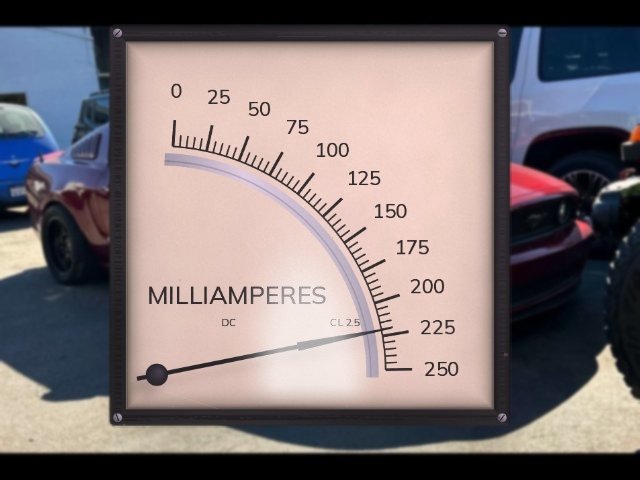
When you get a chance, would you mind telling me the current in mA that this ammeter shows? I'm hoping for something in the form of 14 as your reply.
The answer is 220
